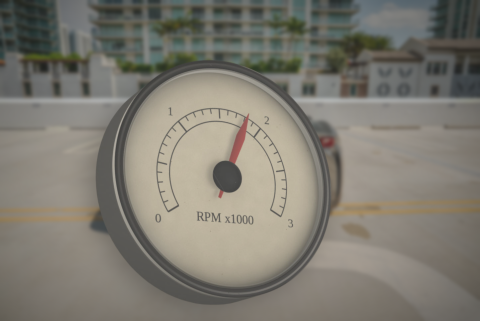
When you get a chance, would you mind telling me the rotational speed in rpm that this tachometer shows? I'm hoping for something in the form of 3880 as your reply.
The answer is 1800
